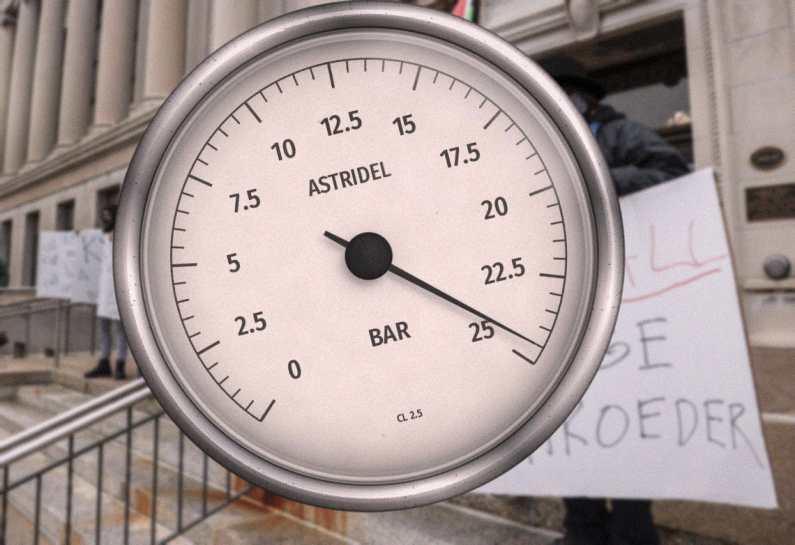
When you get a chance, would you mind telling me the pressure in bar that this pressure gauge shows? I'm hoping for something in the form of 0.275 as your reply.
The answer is 24.5
